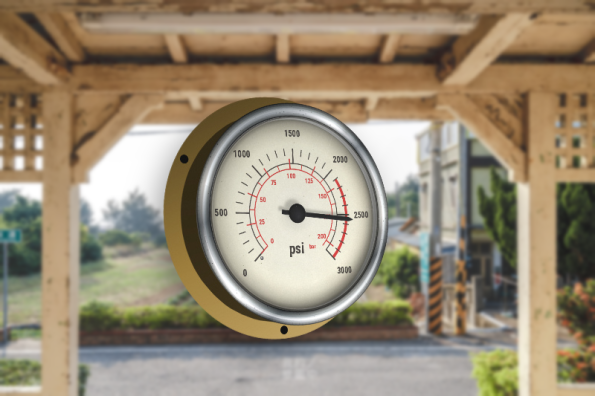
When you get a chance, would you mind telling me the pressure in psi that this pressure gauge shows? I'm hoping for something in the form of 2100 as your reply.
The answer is 2550
